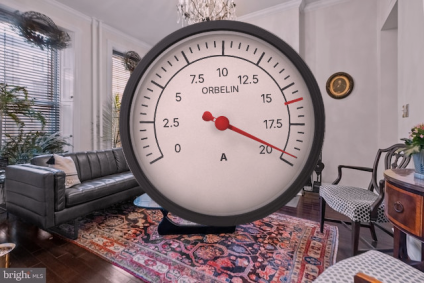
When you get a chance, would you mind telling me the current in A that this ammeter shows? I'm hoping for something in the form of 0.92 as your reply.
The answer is 19.5
